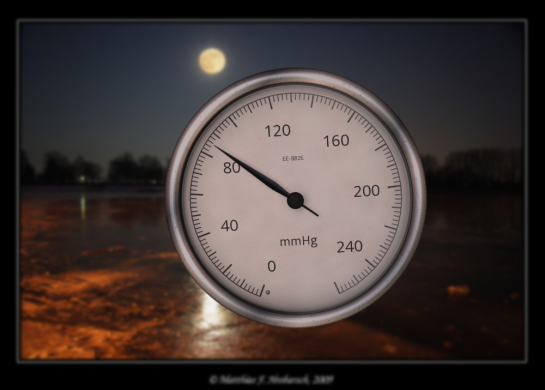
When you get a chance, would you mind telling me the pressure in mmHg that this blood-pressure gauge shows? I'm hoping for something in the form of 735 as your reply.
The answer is 86
